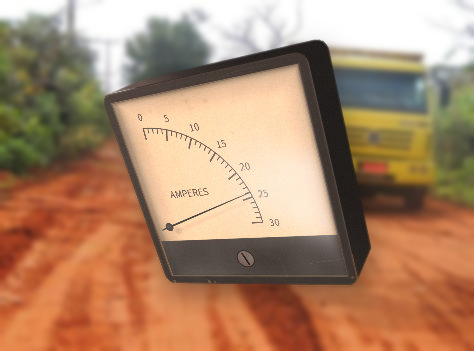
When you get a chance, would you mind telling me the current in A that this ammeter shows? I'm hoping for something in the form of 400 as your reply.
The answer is 24
